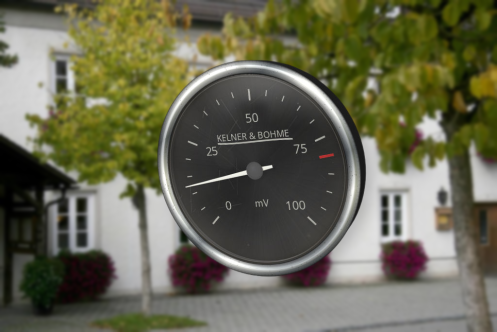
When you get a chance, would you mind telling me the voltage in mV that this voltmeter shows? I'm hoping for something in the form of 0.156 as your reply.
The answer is 12.5
